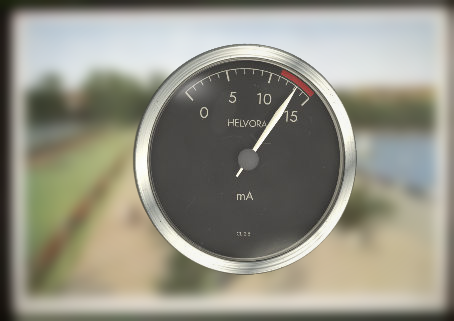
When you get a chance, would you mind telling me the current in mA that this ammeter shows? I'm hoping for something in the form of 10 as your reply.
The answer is 13
